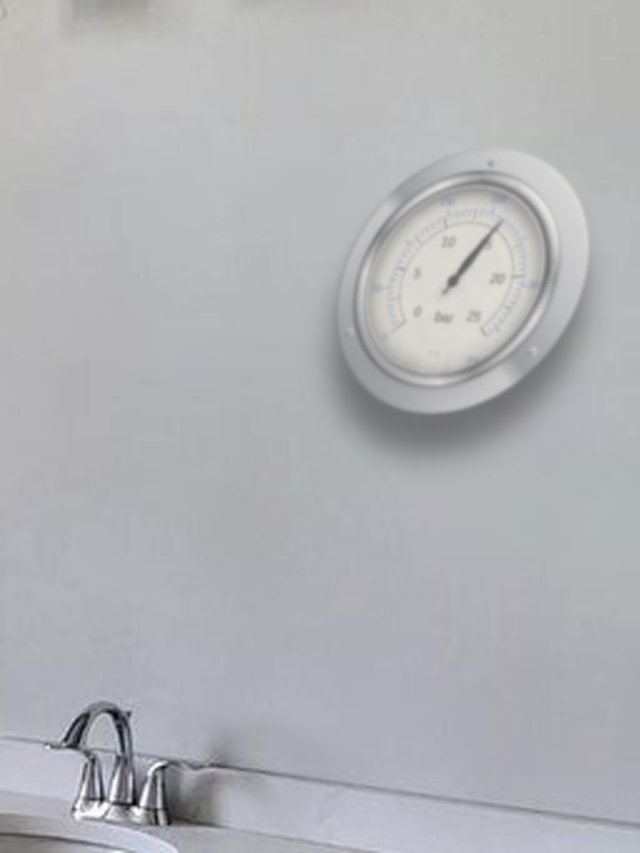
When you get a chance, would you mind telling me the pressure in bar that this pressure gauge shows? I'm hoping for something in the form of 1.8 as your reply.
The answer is 15
